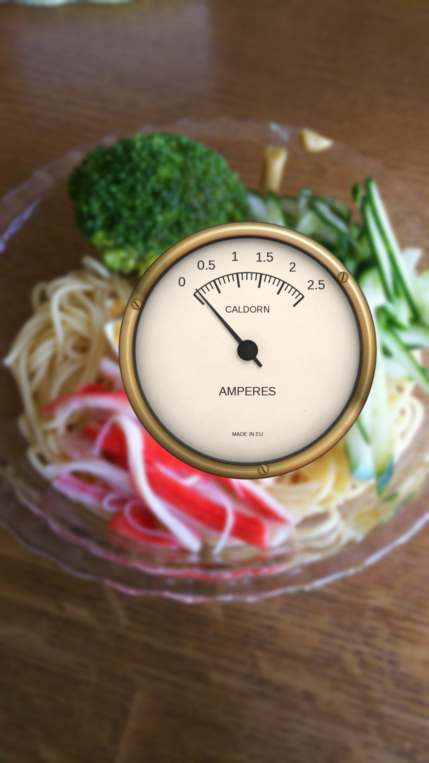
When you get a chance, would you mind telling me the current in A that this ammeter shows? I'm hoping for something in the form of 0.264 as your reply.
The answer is 0.1
